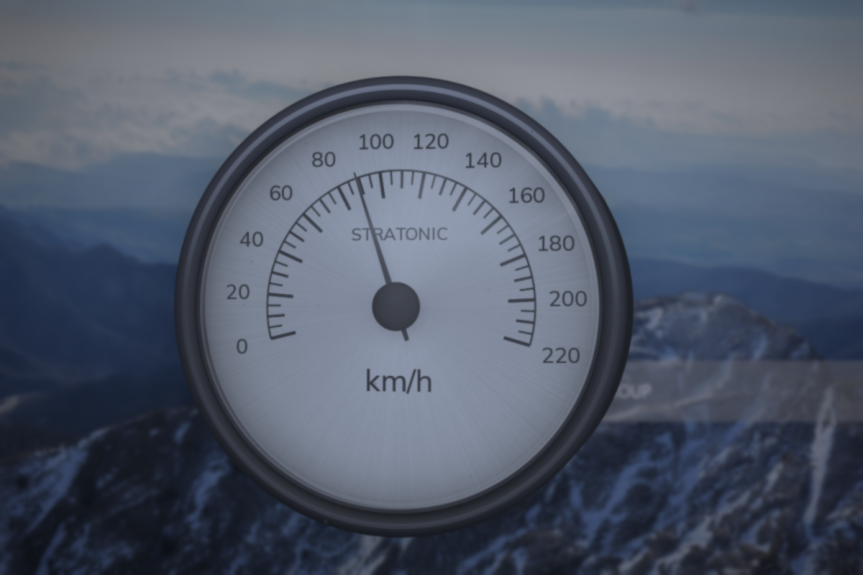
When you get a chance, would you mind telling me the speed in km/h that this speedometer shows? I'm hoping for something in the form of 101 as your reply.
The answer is 90
